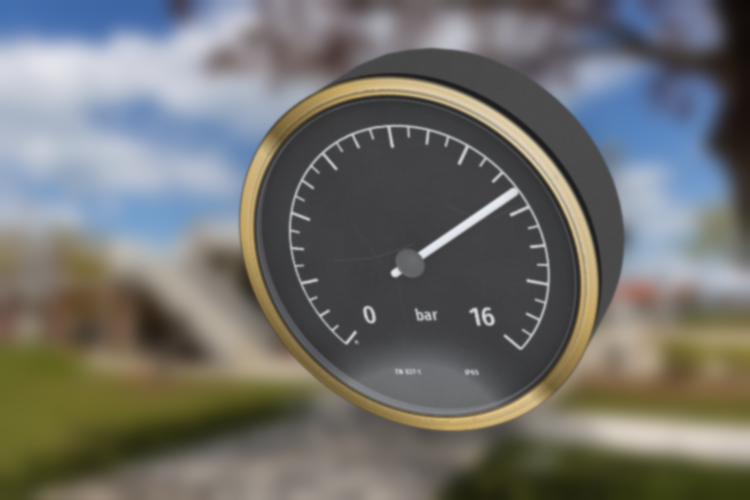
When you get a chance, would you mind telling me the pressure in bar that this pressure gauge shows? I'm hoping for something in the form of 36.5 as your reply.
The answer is 11.5
